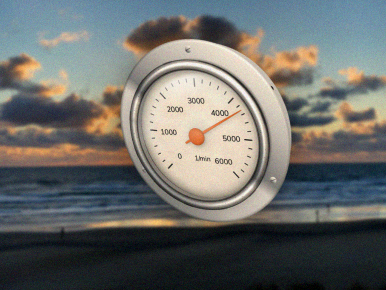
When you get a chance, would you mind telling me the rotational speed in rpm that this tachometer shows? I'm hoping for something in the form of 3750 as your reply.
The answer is 4300
